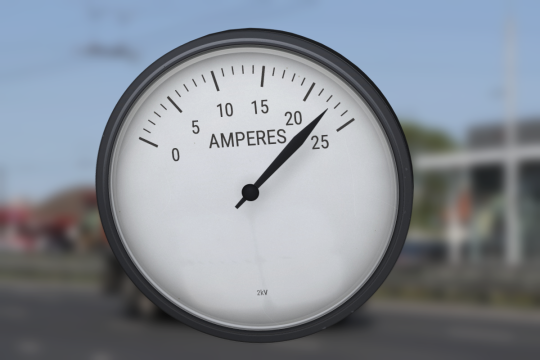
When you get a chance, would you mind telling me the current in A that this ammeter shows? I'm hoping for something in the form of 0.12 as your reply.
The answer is 22.5
